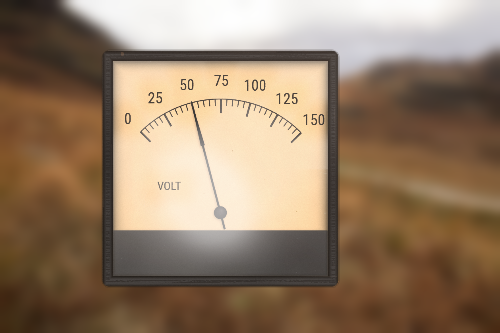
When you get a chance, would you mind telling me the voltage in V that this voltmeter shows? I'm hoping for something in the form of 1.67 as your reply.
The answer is 50
